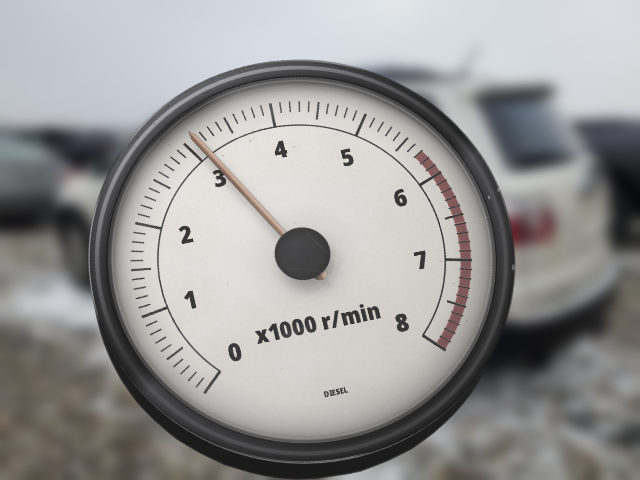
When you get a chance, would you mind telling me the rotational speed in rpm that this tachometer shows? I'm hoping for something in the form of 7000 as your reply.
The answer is 3100
